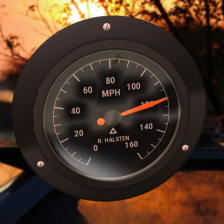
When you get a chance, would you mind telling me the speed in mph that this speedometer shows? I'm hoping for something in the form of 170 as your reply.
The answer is 120
